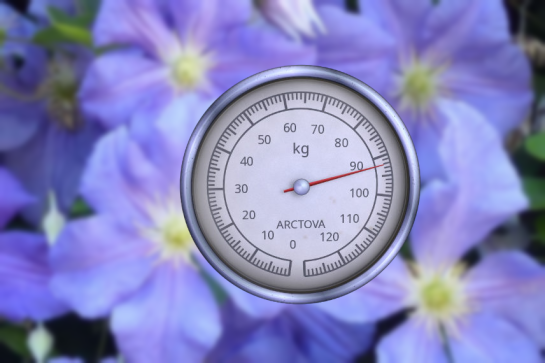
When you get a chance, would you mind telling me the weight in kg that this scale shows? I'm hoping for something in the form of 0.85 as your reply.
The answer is 92
